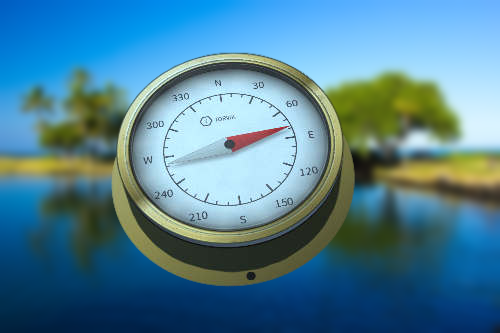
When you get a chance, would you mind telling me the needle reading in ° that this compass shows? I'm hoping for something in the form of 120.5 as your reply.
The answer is 80
